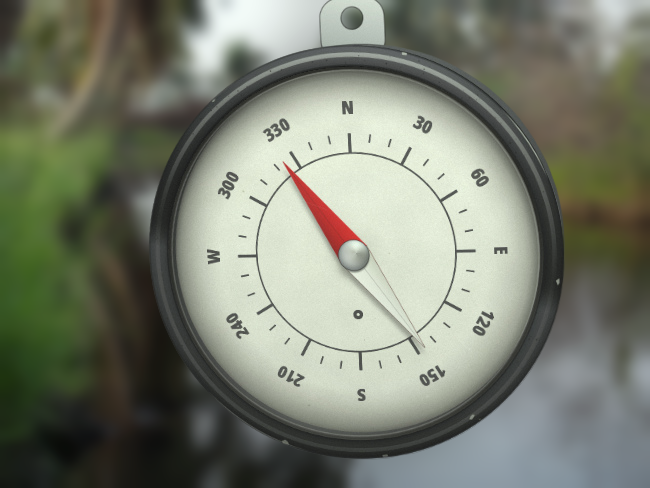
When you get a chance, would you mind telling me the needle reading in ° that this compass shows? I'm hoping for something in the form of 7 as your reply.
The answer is 325
